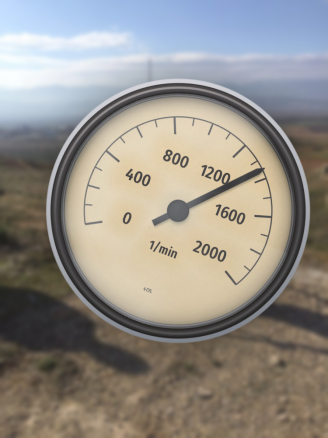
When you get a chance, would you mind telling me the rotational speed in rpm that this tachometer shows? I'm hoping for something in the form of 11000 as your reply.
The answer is 1350
